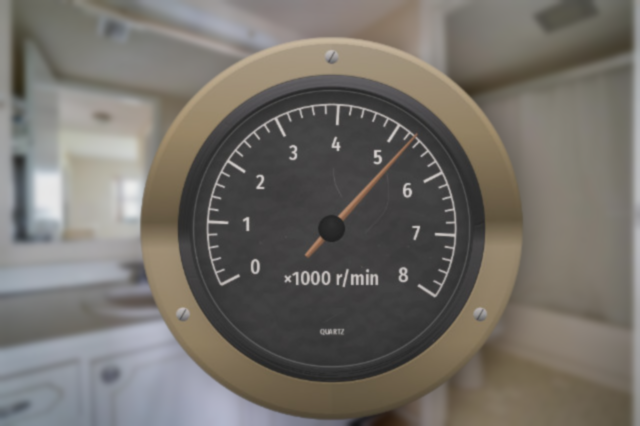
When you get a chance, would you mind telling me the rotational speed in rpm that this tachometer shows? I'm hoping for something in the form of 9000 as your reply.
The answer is 5300
